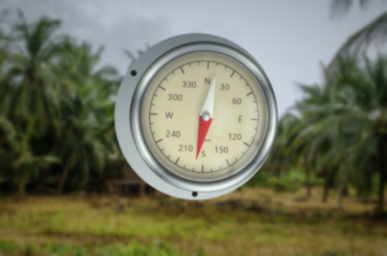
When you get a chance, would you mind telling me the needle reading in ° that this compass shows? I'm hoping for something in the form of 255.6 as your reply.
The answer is 190
